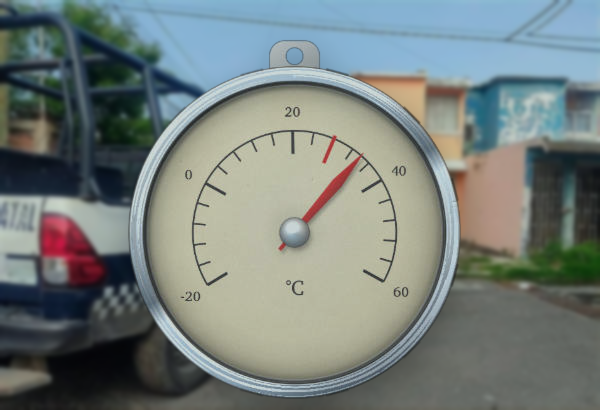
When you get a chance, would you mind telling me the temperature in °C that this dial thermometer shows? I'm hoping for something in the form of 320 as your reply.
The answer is 34
